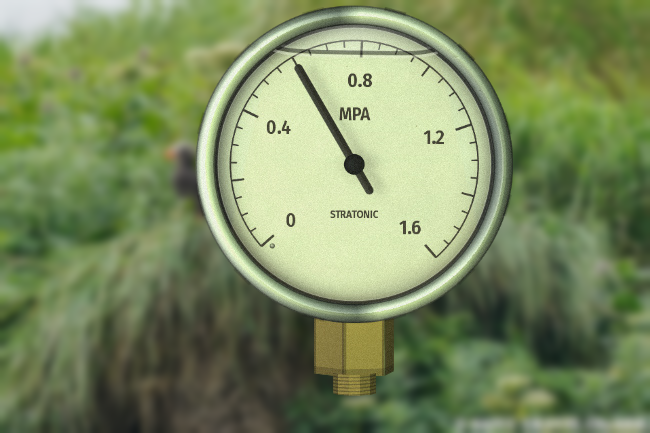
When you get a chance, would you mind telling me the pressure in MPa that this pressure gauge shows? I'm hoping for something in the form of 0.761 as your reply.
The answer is 0.6
